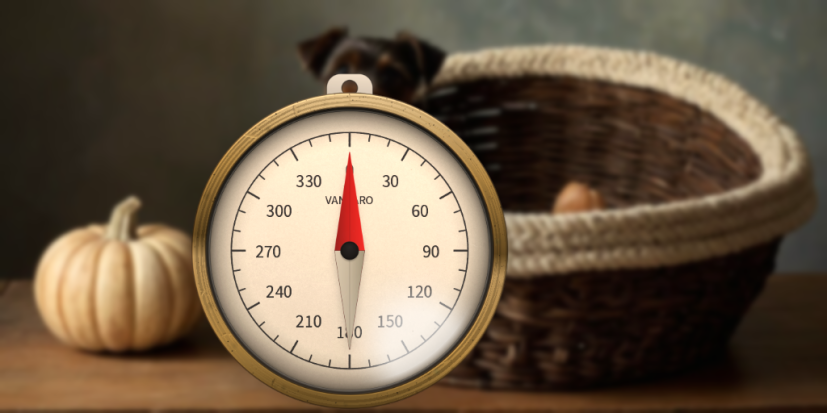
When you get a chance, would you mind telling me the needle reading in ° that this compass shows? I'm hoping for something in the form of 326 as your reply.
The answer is 0
